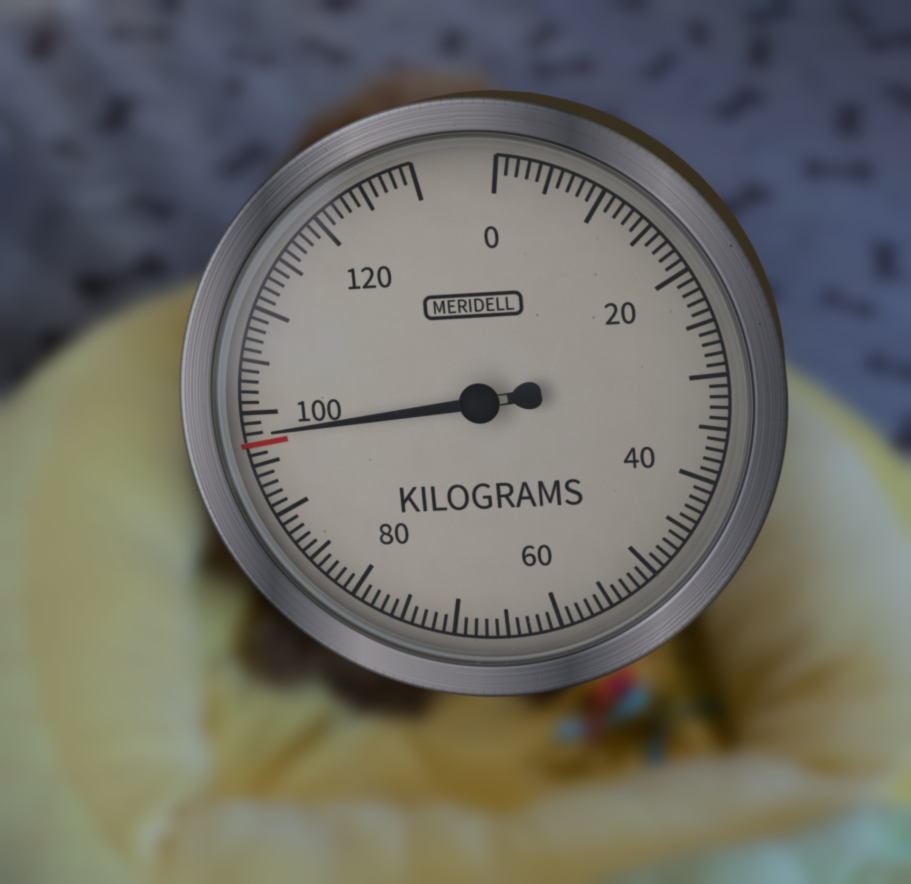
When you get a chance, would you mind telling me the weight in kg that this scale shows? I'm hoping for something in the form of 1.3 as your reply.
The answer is 98
